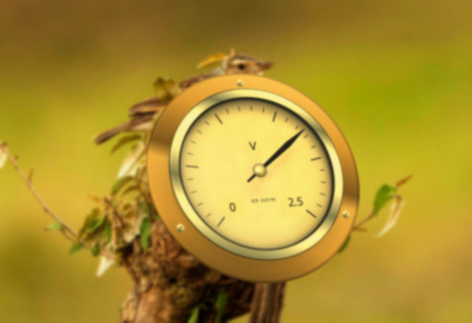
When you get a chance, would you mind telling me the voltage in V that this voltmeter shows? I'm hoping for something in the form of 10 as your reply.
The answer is 1.75
